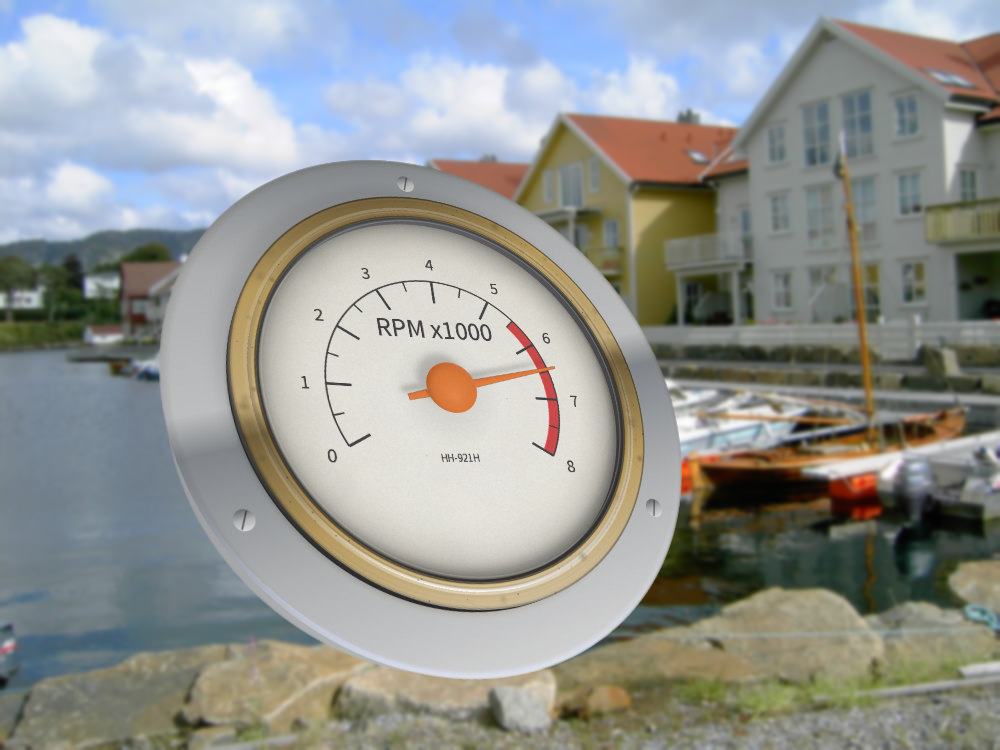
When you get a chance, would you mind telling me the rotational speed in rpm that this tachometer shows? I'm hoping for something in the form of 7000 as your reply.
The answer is 6500
